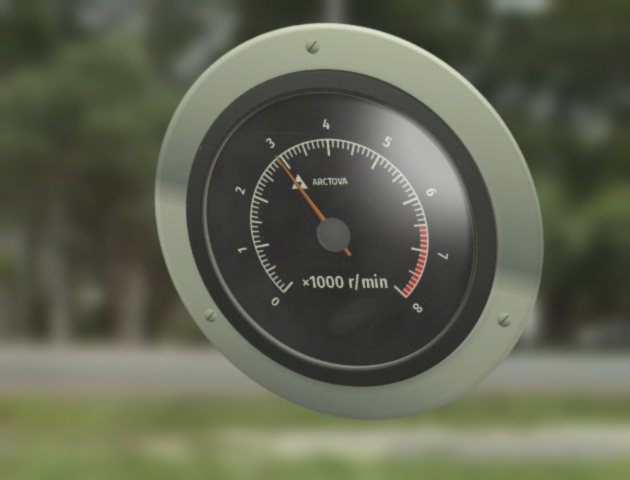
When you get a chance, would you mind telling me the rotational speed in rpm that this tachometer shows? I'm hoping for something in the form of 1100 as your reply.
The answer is 3000
